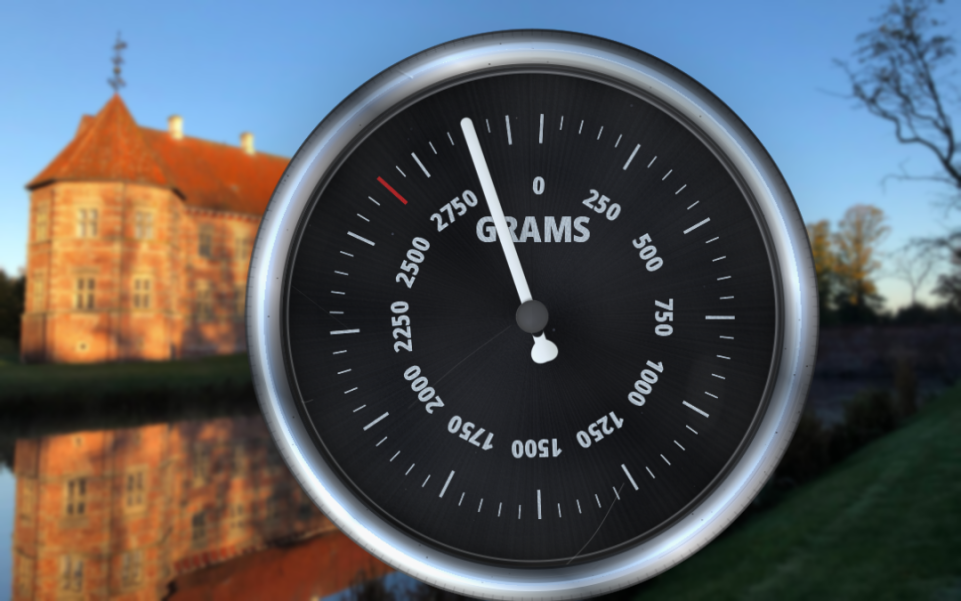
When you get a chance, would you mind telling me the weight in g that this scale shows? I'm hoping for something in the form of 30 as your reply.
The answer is 2900
